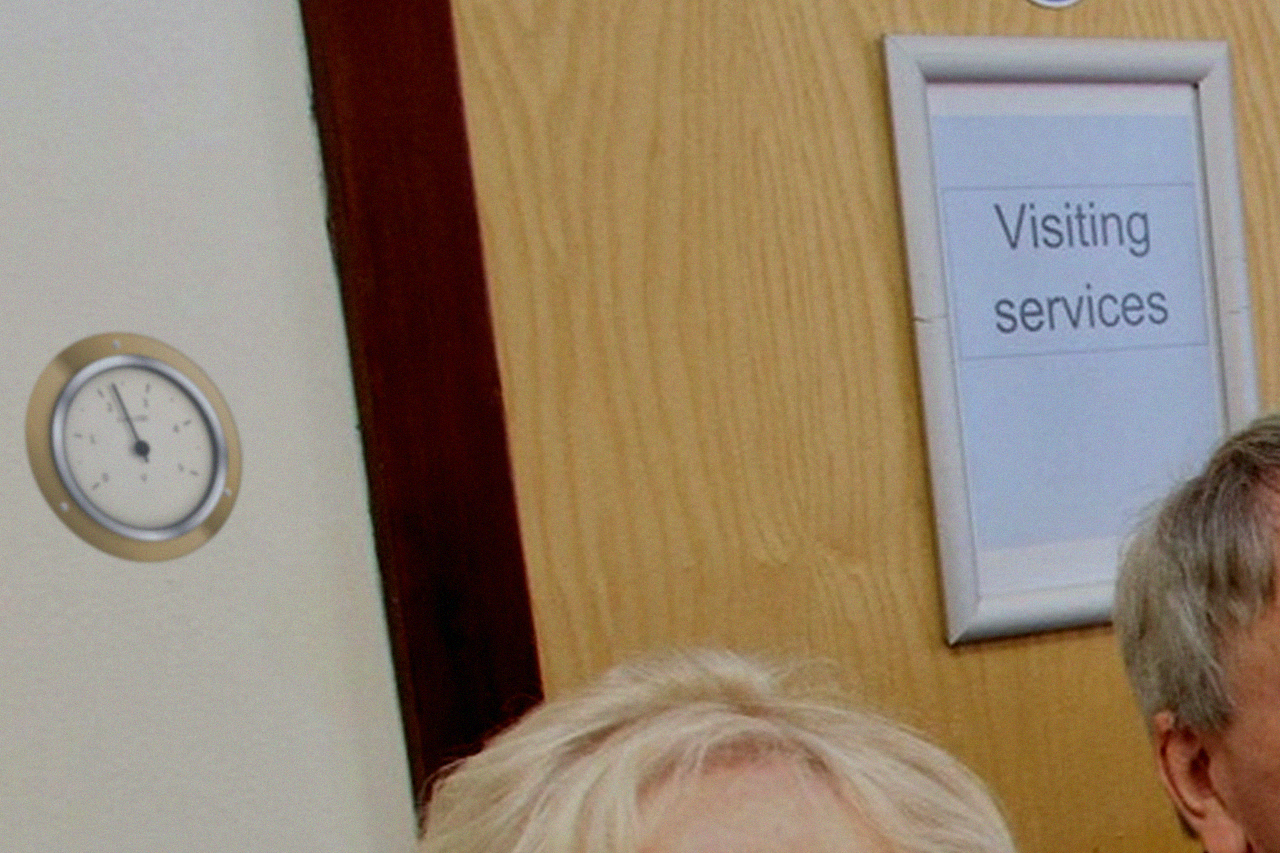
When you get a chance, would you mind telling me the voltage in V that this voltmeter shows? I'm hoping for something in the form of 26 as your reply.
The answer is 2.25
